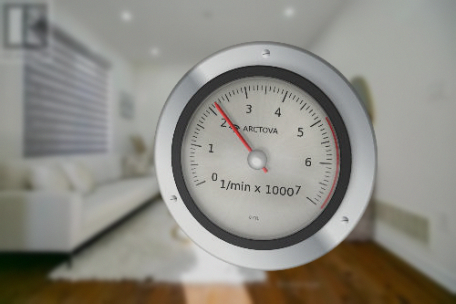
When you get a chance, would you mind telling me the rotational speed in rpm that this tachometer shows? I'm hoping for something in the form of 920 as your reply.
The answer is 2200
